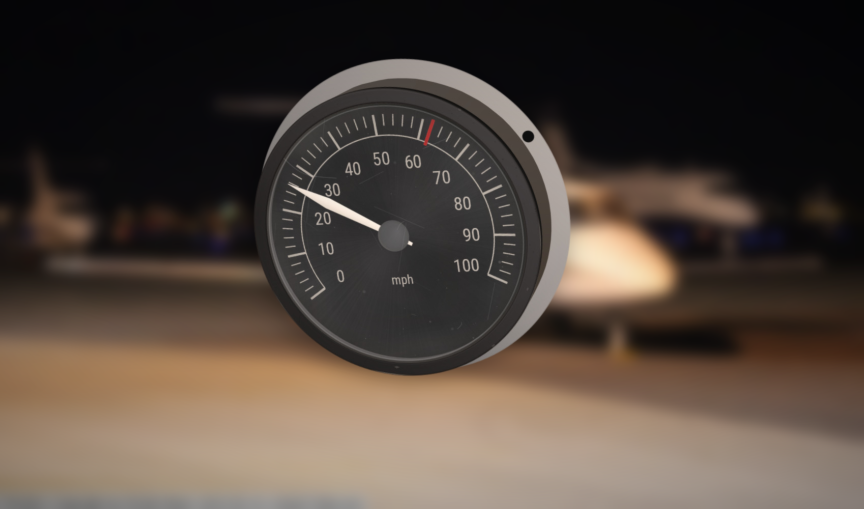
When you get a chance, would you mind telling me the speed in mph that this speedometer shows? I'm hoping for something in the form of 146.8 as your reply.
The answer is 26
